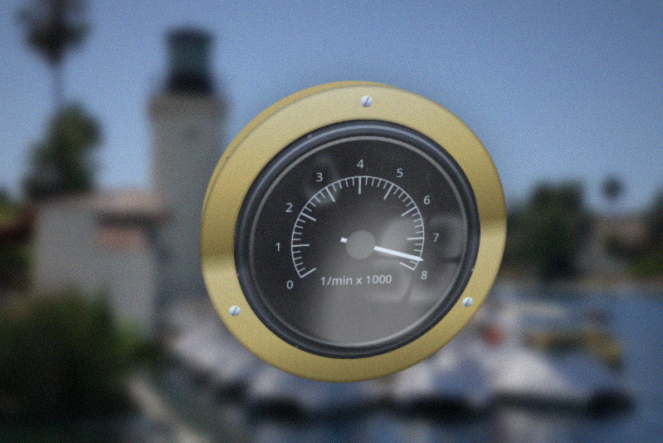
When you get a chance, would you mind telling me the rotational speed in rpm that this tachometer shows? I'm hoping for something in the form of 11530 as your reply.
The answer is 7600
